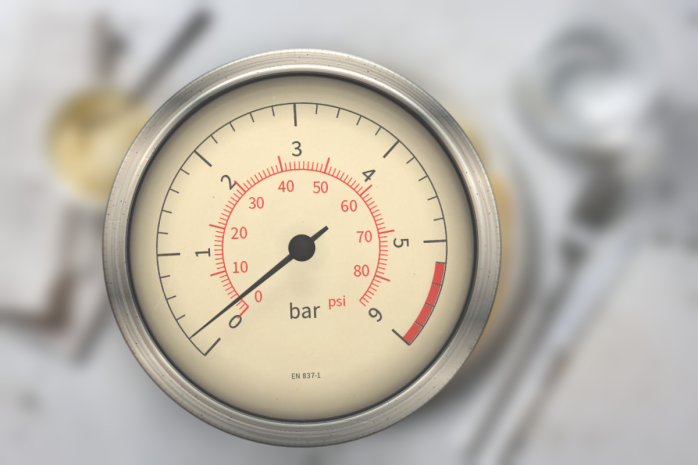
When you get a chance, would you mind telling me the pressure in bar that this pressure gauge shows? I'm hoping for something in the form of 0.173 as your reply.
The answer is 0.2
